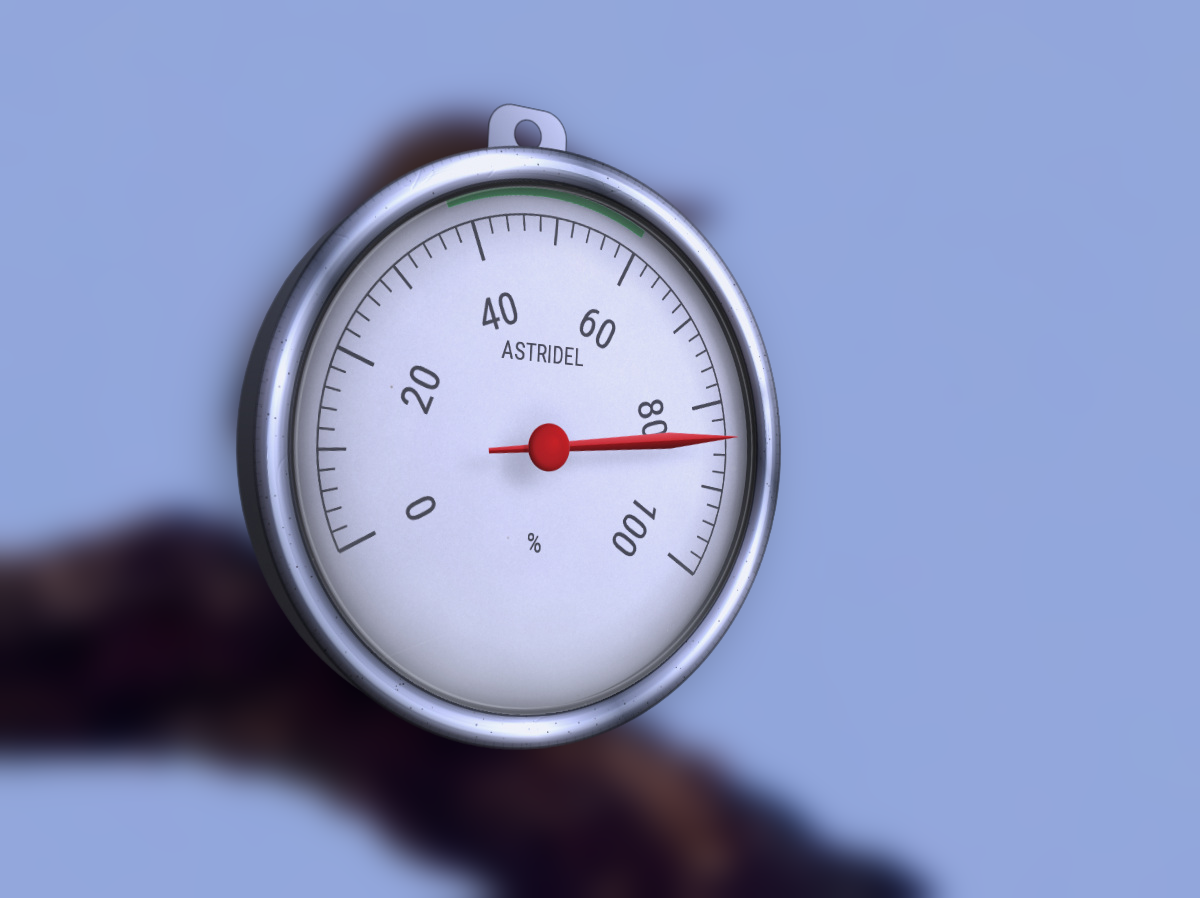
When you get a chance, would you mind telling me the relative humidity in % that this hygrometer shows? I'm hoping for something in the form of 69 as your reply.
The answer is 84
